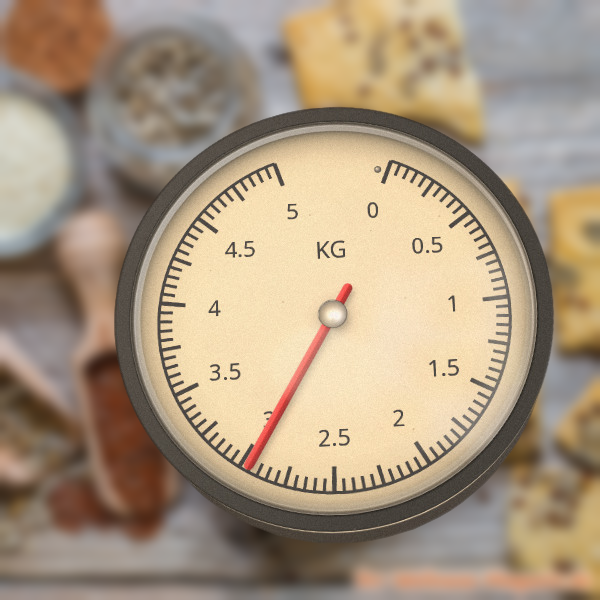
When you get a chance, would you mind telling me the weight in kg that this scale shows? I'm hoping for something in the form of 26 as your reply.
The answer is 2.95
